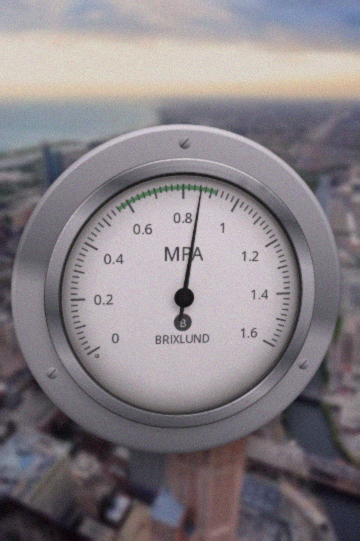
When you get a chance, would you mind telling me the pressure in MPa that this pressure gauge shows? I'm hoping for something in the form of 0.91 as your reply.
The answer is 0.86
